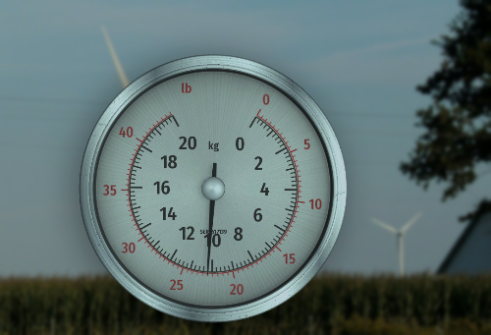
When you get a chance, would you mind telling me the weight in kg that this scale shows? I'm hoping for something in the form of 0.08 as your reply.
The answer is 10.2
